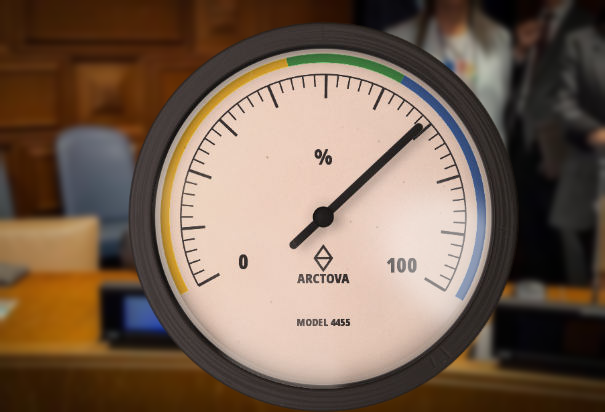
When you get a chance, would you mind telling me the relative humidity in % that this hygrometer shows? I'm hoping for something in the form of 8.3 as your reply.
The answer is 69
